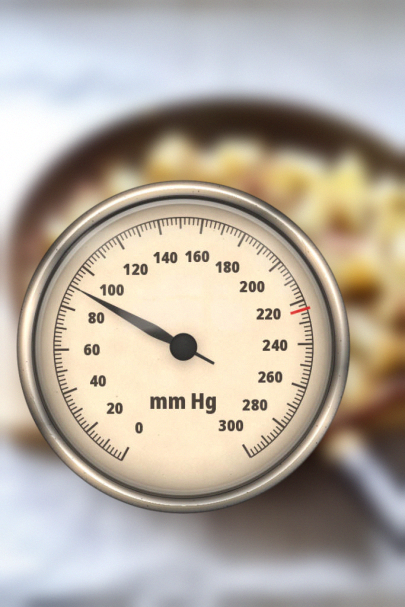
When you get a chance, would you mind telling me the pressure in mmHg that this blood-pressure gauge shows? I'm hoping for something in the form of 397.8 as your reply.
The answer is 90
